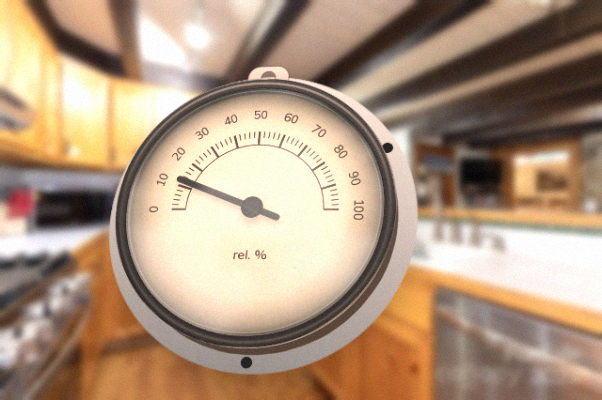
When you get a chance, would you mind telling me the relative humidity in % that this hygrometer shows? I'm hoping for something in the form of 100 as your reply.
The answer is 12
